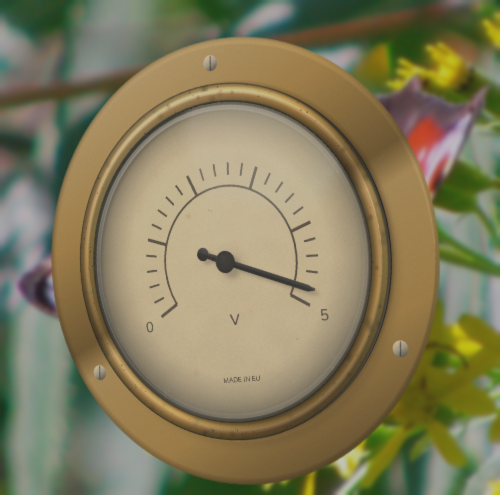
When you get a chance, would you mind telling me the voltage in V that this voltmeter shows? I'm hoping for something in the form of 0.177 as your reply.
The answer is 4.8
